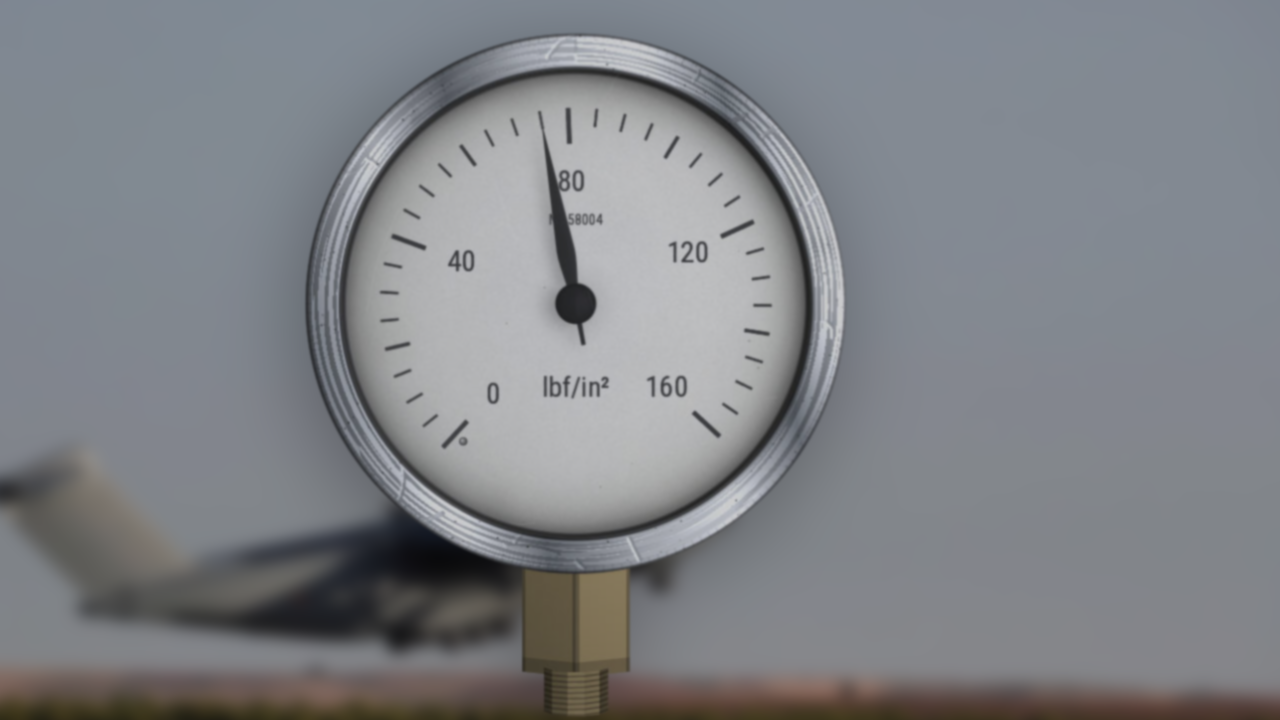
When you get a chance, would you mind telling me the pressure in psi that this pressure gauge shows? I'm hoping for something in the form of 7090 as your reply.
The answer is 75
